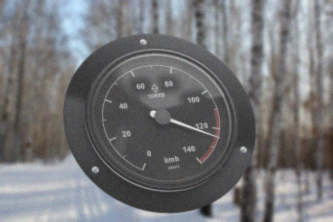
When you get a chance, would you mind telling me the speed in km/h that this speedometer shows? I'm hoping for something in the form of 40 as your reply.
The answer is 125
